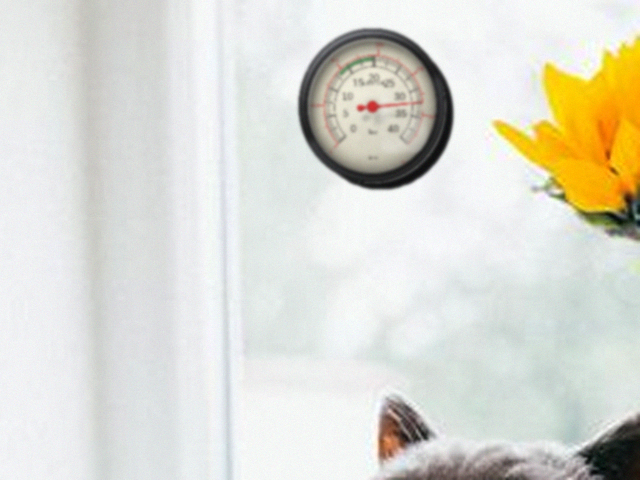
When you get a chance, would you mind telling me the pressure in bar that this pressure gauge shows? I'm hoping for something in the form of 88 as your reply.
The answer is 32.5
